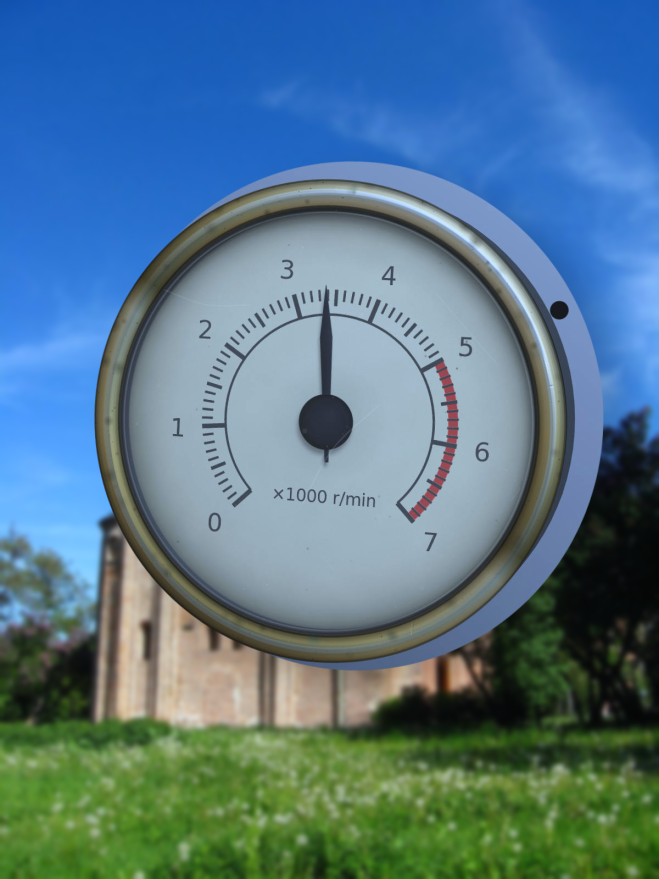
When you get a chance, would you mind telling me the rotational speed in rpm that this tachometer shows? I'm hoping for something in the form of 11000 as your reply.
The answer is 3400
